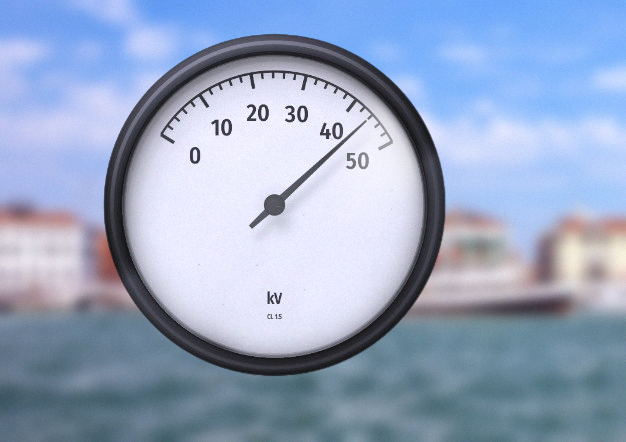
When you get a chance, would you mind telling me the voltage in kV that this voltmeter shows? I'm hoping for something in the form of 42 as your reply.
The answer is 44
